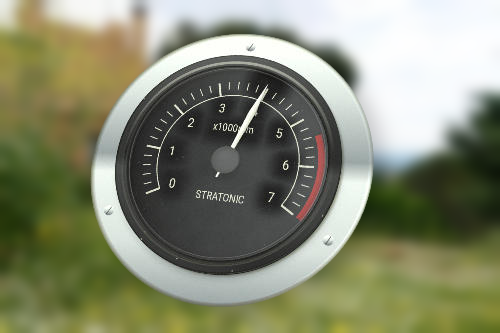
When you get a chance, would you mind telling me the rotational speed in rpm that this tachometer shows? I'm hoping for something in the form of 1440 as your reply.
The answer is 4000
